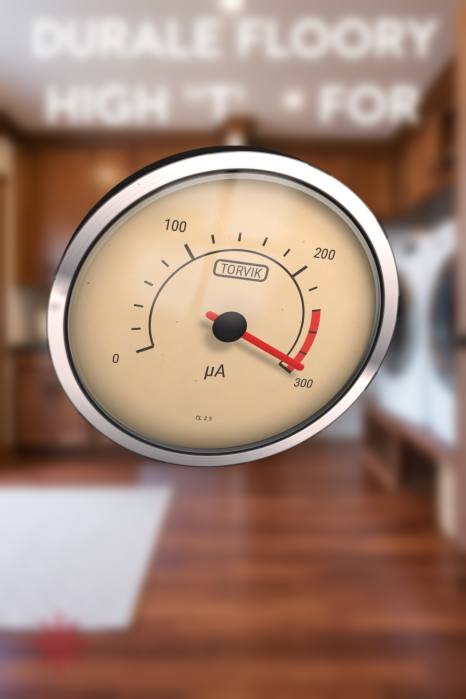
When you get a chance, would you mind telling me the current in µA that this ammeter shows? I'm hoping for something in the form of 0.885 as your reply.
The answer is 290
